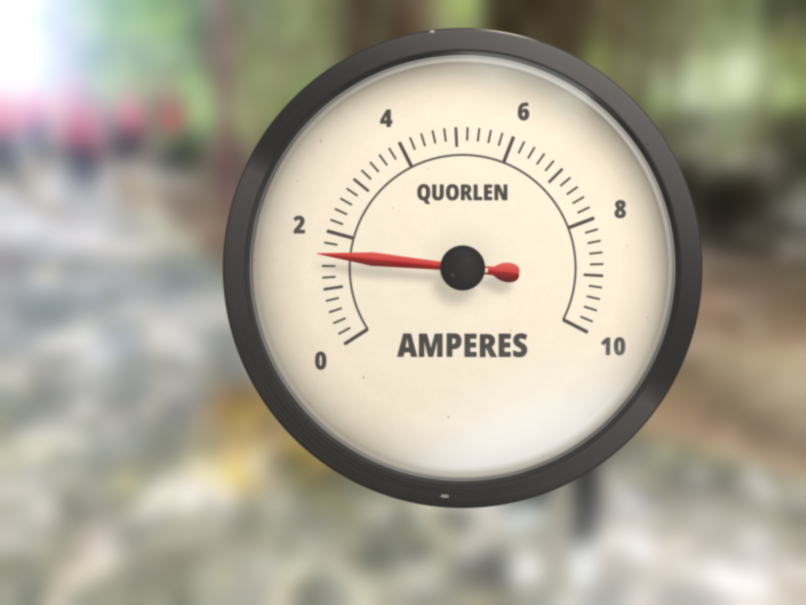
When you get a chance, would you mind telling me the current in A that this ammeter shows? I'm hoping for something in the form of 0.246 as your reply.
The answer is 1.6
